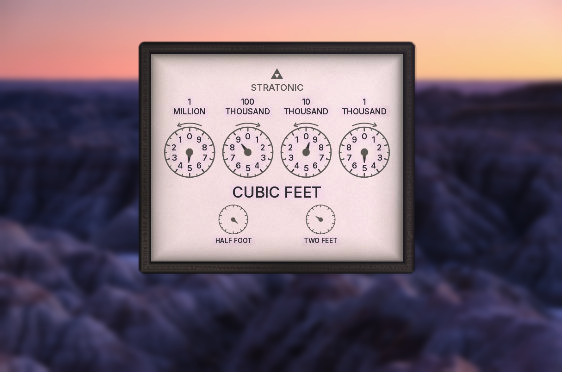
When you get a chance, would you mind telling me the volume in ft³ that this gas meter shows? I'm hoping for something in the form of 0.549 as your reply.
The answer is 489500
